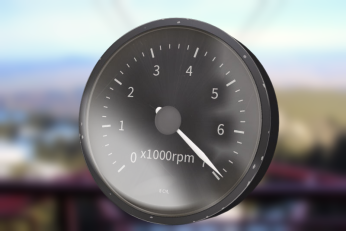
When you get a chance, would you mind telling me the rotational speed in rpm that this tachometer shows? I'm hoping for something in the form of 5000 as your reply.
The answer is 6900
